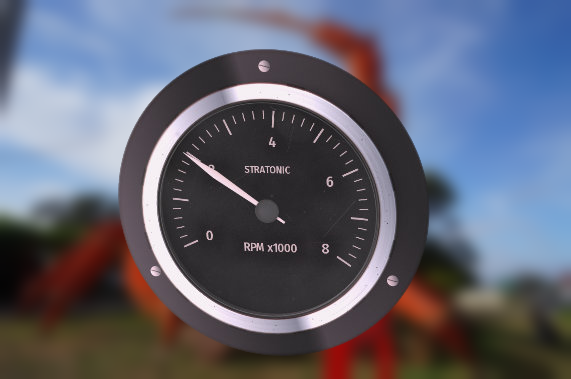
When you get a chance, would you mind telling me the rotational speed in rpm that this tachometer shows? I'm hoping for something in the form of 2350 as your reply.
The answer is 2000
